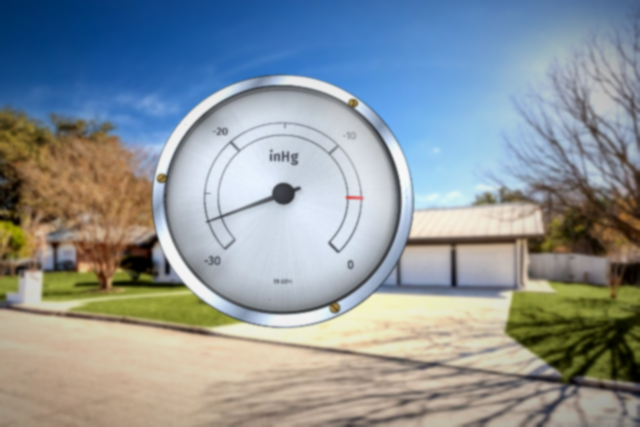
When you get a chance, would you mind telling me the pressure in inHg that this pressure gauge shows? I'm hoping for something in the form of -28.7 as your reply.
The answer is -27.5
